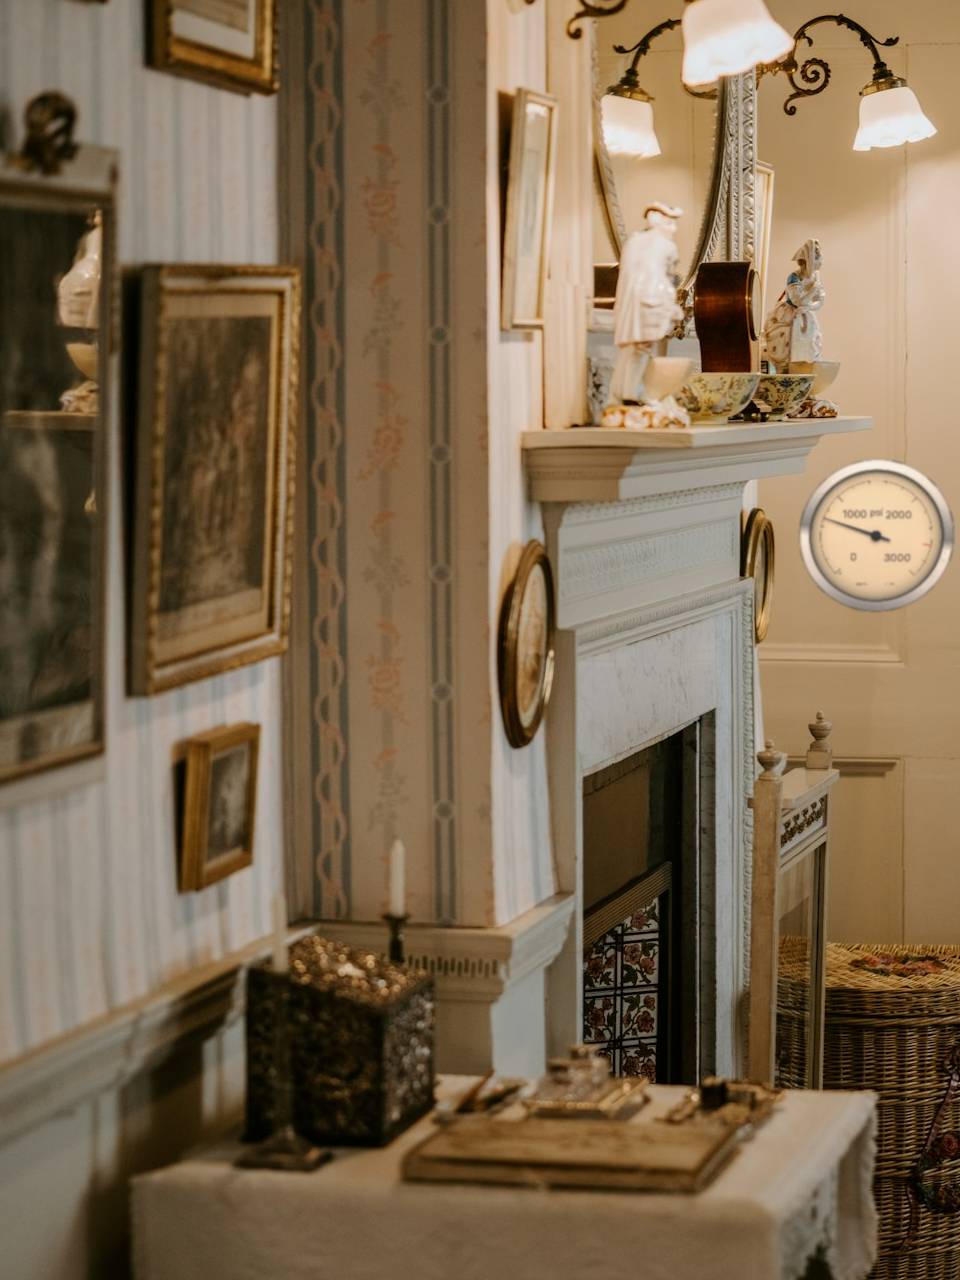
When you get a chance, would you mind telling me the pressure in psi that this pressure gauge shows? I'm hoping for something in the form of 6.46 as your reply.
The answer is 700
